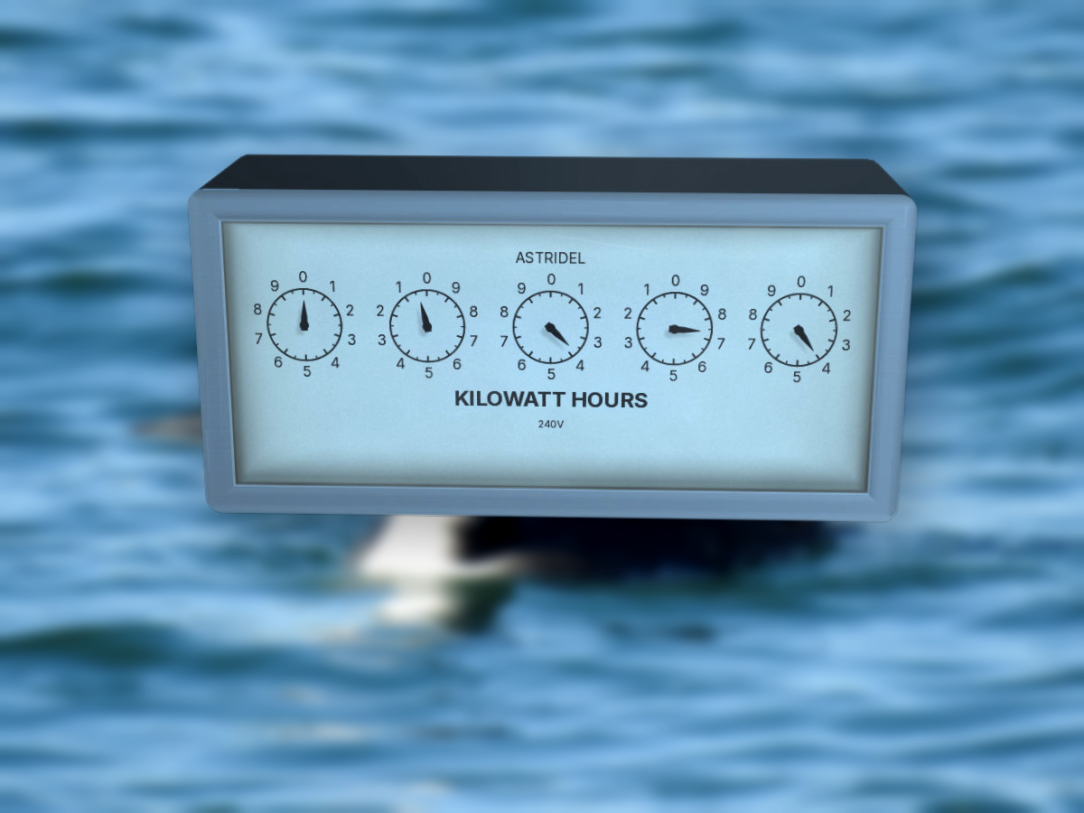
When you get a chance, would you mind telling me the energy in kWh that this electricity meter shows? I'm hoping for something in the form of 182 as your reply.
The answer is 374
